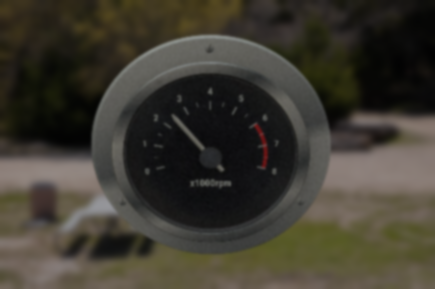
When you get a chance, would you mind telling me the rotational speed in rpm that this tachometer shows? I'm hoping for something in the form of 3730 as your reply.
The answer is 2500
